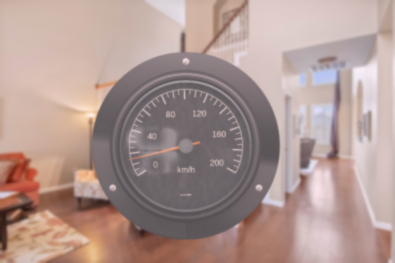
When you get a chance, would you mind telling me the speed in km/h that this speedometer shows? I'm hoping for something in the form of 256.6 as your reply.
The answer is 15
